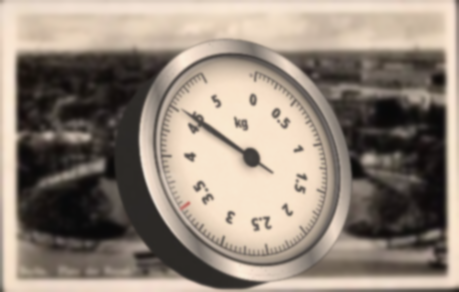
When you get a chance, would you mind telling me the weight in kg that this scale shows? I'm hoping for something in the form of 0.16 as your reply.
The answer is 4.5
